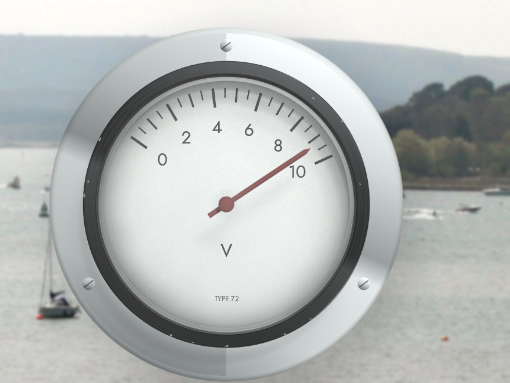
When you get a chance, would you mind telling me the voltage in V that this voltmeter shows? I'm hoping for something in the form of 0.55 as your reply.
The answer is 9.25
